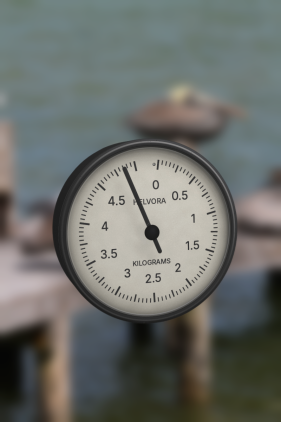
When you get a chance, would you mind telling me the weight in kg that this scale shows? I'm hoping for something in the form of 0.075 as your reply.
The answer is 4.85
